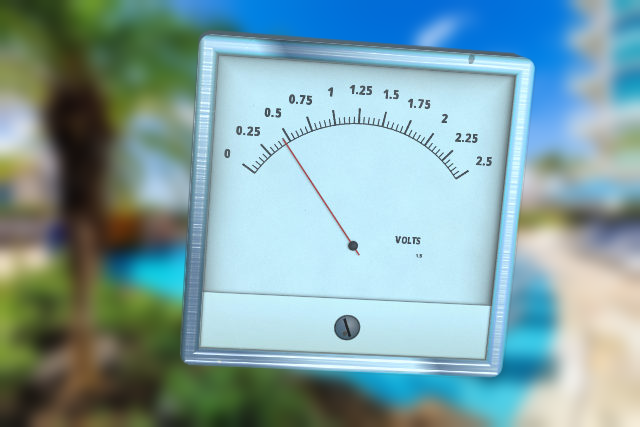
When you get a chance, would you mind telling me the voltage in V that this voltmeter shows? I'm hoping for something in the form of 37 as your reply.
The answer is 0.45
